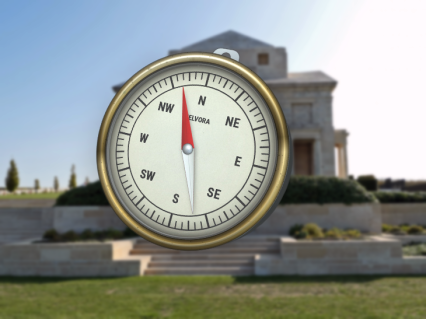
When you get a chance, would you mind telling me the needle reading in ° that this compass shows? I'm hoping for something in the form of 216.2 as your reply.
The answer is 340
